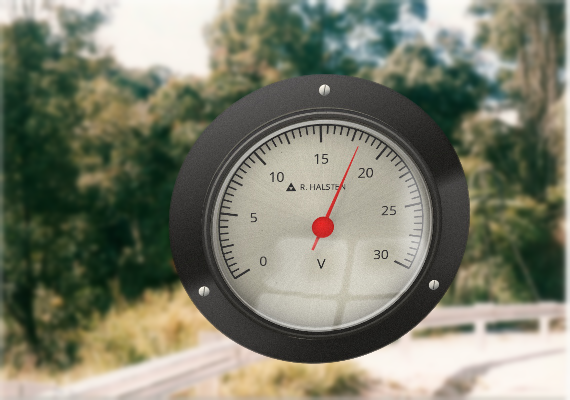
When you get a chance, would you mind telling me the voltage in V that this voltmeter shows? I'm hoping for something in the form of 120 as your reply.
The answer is 18
